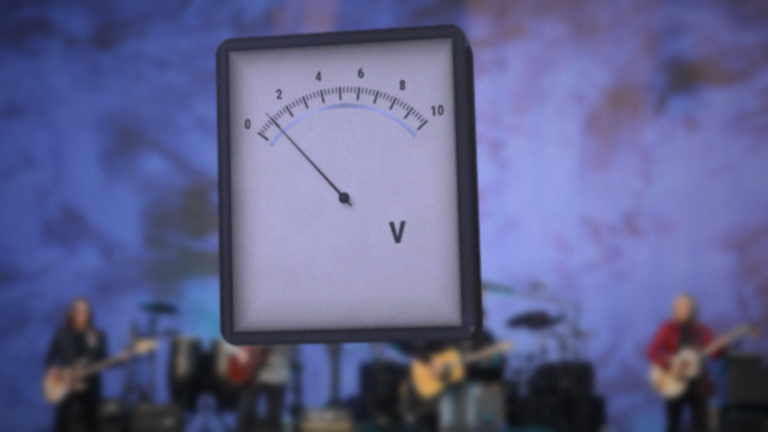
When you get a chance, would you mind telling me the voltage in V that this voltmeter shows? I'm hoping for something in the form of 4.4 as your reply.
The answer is 1
